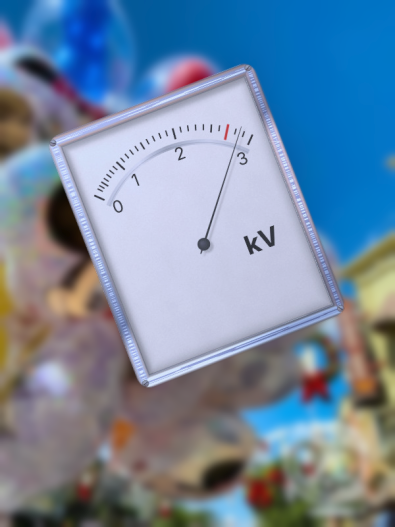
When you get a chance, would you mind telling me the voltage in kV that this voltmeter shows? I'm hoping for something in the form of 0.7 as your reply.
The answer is 2.85
